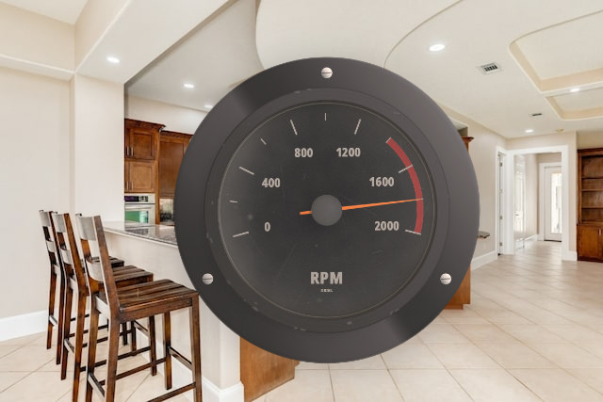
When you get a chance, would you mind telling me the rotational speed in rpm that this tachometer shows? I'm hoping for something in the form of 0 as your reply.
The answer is 1800
